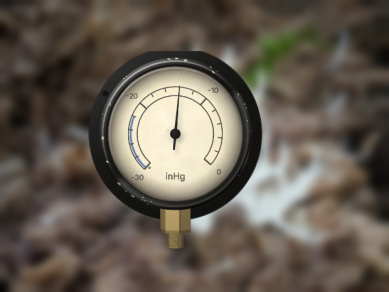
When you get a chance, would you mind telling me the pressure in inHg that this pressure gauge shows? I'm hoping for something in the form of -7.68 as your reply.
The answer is -14
